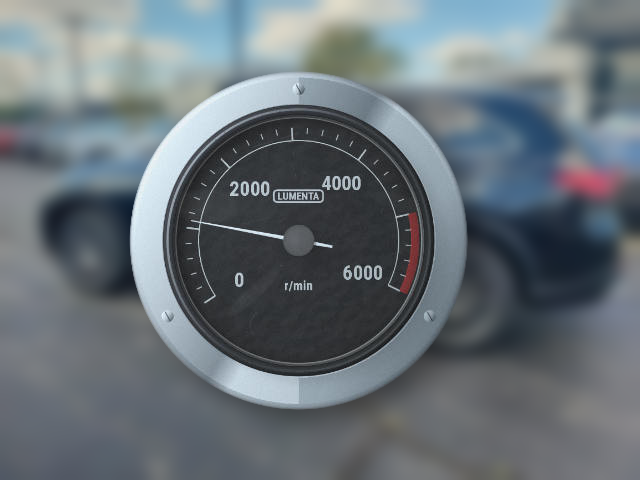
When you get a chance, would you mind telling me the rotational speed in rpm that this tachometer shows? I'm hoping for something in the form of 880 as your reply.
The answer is 1100
